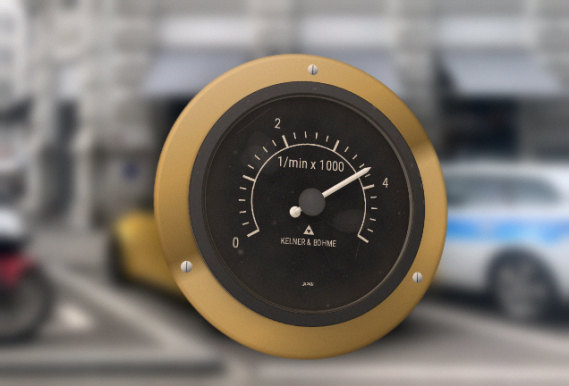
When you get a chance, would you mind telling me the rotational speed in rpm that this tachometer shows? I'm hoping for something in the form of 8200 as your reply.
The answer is 3700
